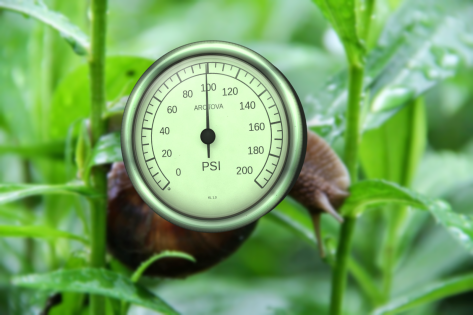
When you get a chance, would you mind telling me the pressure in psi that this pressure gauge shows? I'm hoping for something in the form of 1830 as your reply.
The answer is 100
